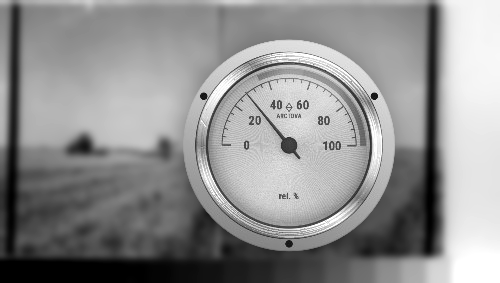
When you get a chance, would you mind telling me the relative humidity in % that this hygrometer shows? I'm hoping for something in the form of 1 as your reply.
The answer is 28
